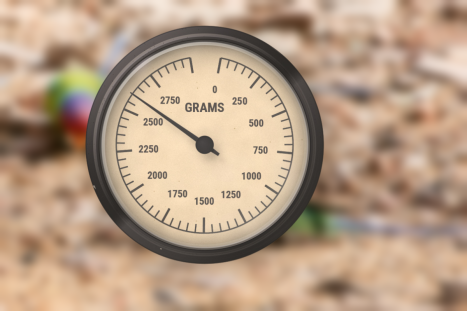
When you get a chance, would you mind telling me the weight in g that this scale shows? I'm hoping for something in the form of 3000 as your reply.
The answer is 2600
